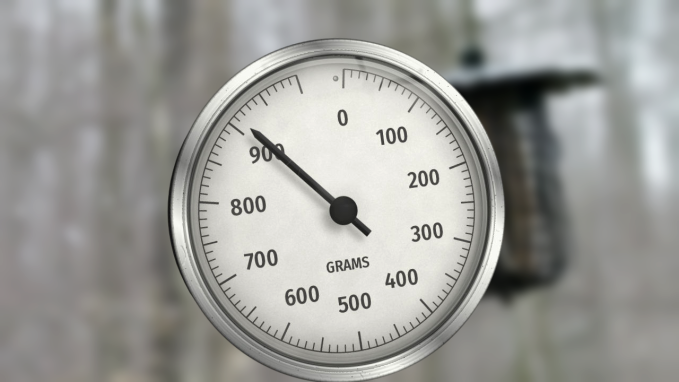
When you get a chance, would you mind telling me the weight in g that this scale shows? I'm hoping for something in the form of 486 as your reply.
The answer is 910
